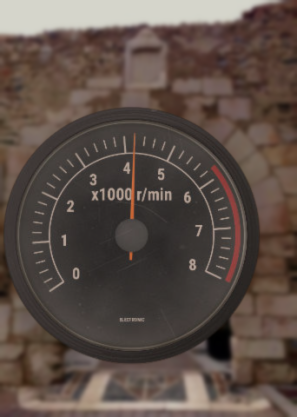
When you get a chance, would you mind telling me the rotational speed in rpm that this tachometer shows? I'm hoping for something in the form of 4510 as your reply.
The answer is 4200
